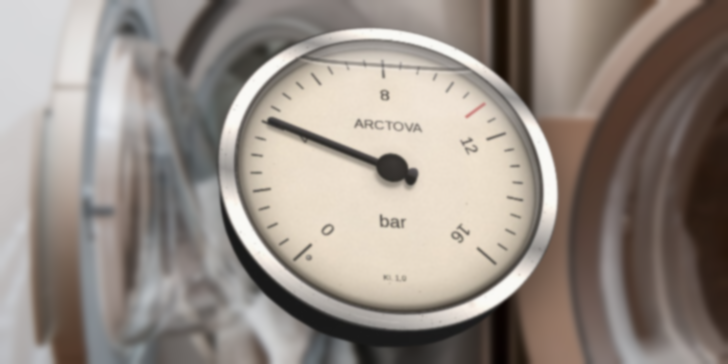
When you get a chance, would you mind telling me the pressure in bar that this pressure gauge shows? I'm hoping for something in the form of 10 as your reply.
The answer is 4
